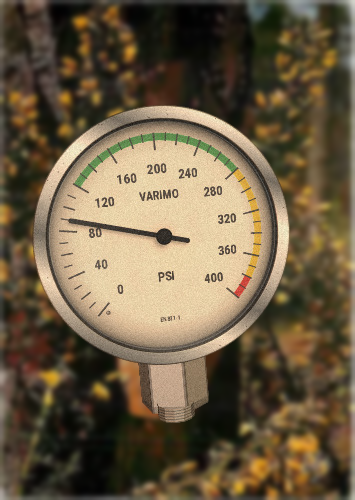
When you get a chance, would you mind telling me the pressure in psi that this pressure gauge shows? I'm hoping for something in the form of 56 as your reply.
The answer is 90
